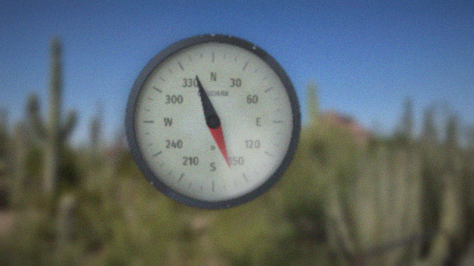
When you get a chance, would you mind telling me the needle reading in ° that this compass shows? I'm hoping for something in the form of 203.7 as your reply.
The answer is 160
